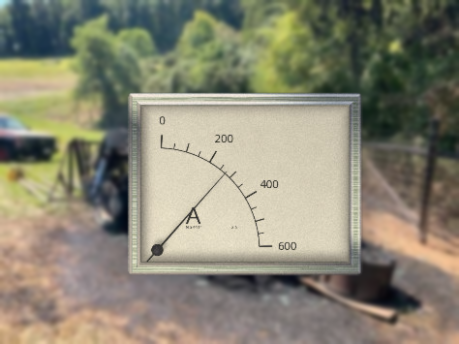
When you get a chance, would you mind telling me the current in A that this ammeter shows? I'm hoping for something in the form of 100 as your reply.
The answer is 275
